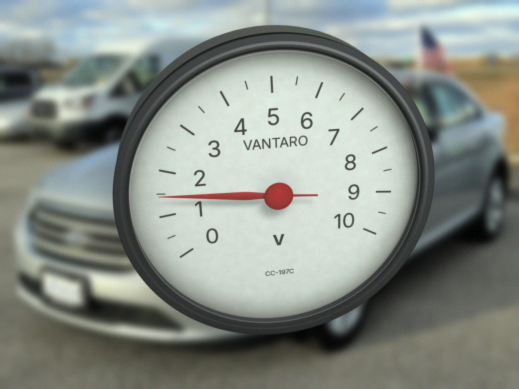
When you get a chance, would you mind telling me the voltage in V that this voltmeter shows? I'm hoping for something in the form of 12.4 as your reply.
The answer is 1.5
